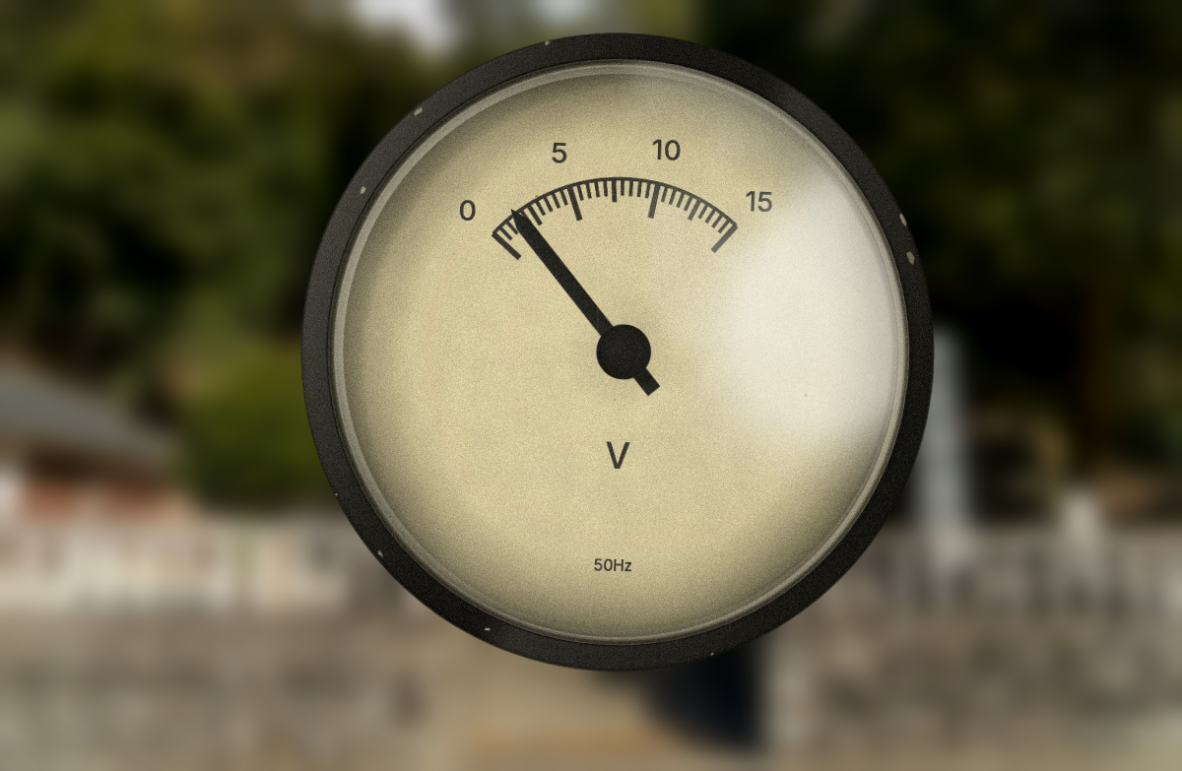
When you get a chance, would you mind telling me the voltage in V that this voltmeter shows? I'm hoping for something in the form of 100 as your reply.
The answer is 1.5
